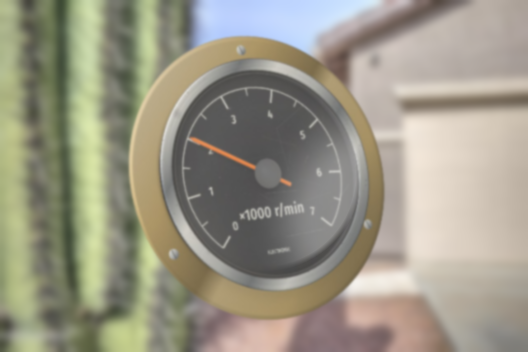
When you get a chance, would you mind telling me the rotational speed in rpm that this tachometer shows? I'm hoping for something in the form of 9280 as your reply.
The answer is 2000
